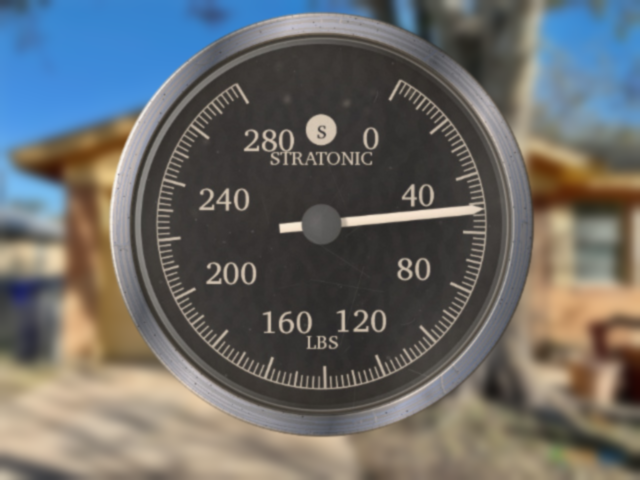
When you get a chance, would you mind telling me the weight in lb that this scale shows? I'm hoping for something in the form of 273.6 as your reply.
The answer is 52
